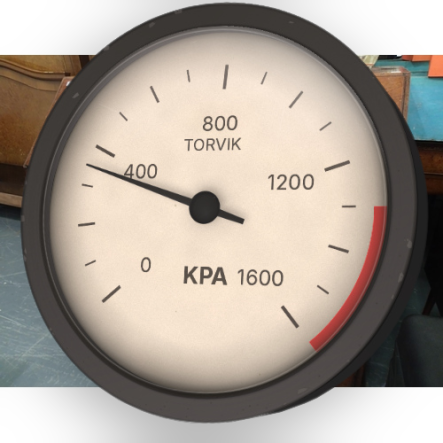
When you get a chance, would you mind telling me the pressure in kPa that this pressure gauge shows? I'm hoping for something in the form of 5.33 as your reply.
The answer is 350
